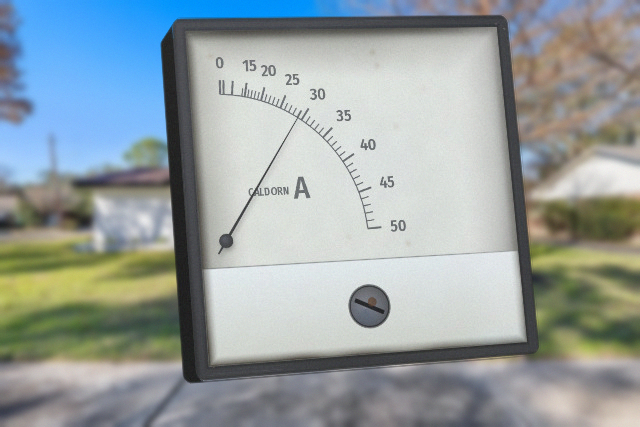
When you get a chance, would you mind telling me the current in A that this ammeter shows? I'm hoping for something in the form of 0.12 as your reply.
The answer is 29
